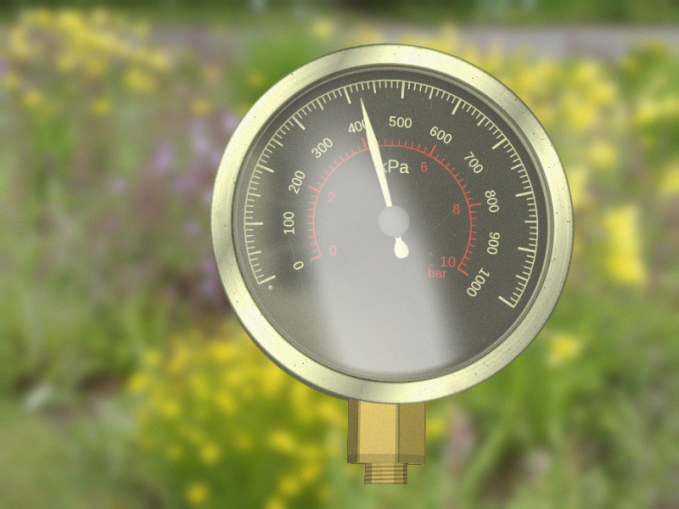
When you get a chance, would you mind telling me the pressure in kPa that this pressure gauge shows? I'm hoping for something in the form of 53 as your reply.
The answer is 420
